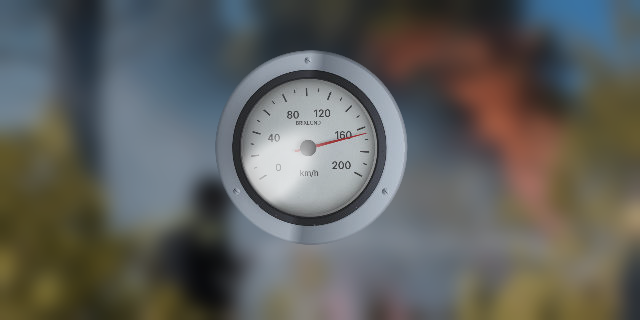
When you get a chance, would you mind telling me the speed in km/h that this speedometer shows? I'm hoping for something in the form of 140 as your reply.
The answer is 165
